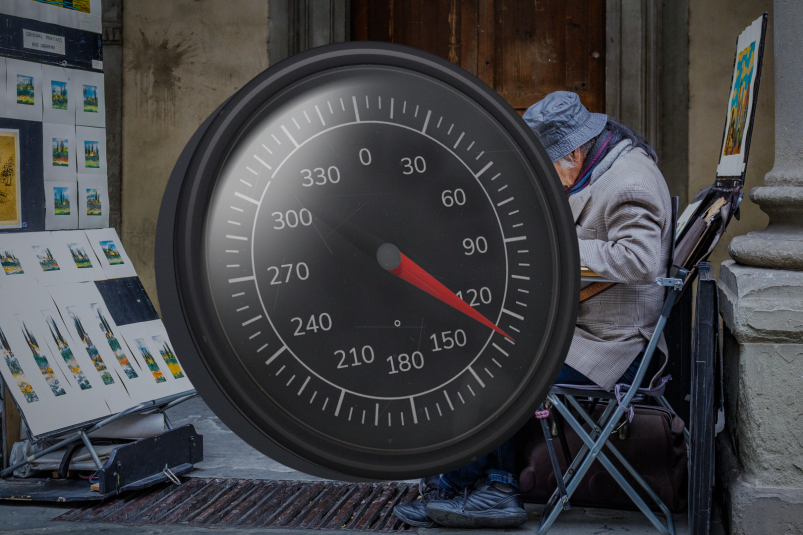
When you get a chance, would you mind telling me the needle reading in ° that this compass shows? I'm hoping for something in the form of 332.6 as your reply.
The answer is 130
